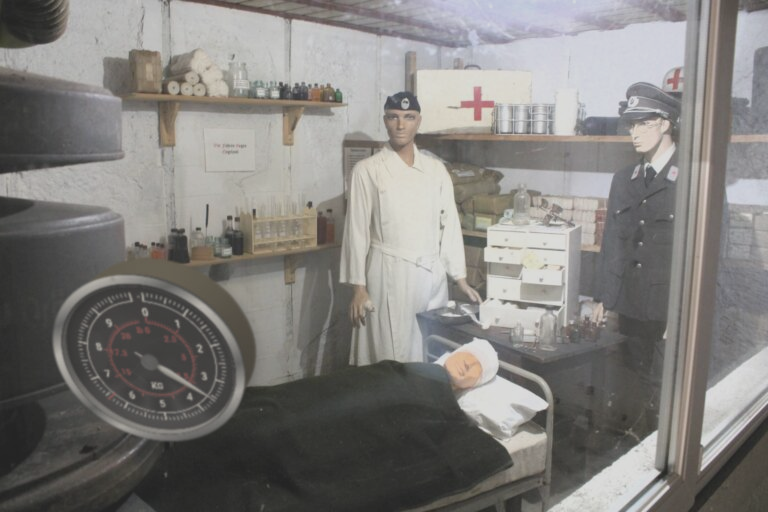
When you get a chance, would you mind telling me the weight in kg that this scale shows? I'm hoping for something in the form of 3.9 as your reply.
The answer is 3.5
